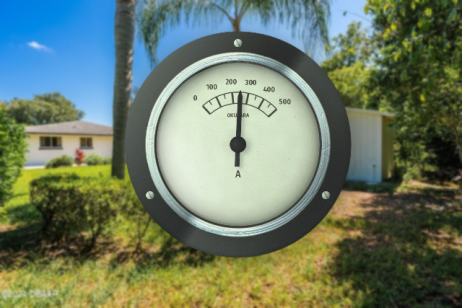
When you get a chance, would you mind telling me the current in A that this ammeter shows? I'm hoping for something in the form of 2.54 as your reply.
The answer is 250
